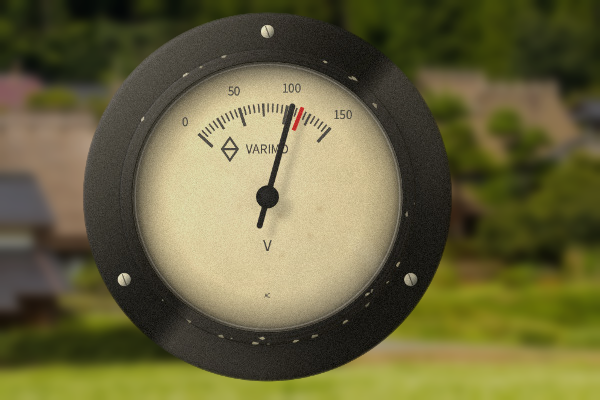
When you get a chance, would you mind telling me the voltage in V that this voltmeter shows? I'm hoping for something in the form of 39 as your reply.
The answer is 105
